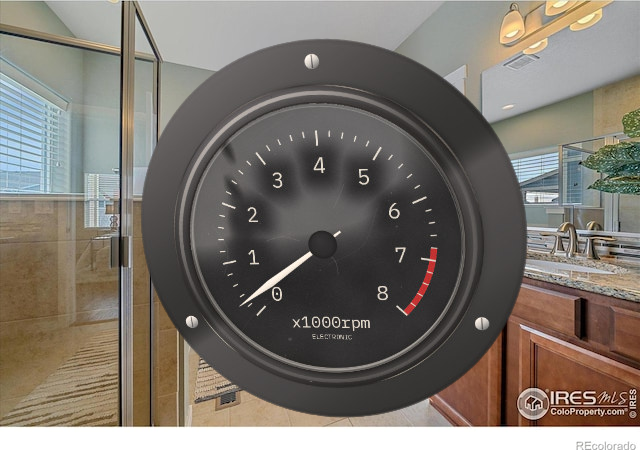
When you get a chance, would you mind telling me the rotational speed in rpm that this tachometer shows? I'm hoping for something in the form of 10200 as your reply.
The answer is 300
